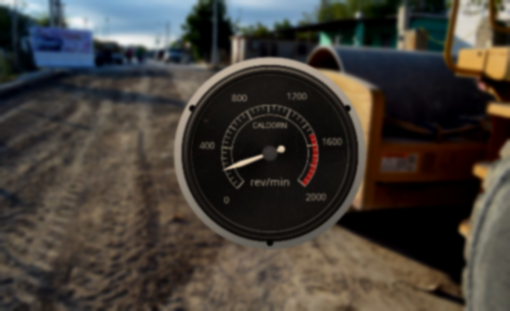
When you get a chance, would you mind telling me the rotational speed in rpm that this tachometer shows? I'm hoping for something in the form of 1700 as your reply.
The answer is 200
